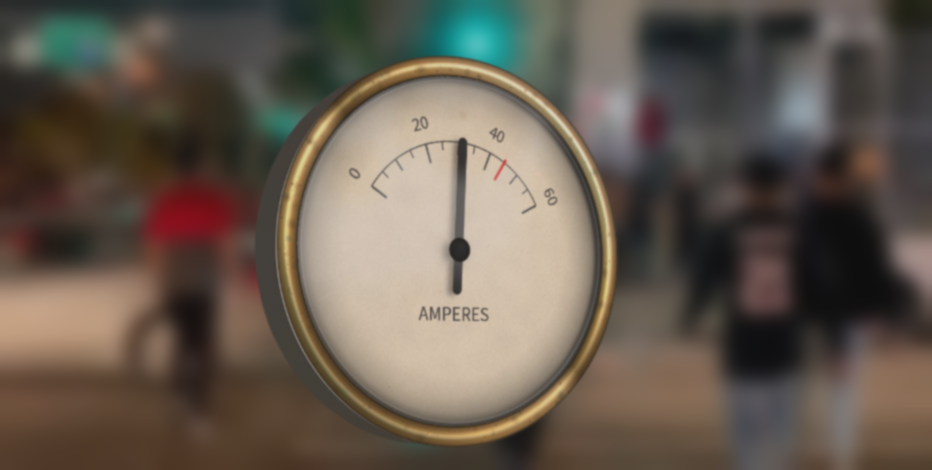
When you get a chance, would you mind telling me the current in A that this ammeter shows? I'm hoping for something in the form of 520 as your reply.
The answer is 30
